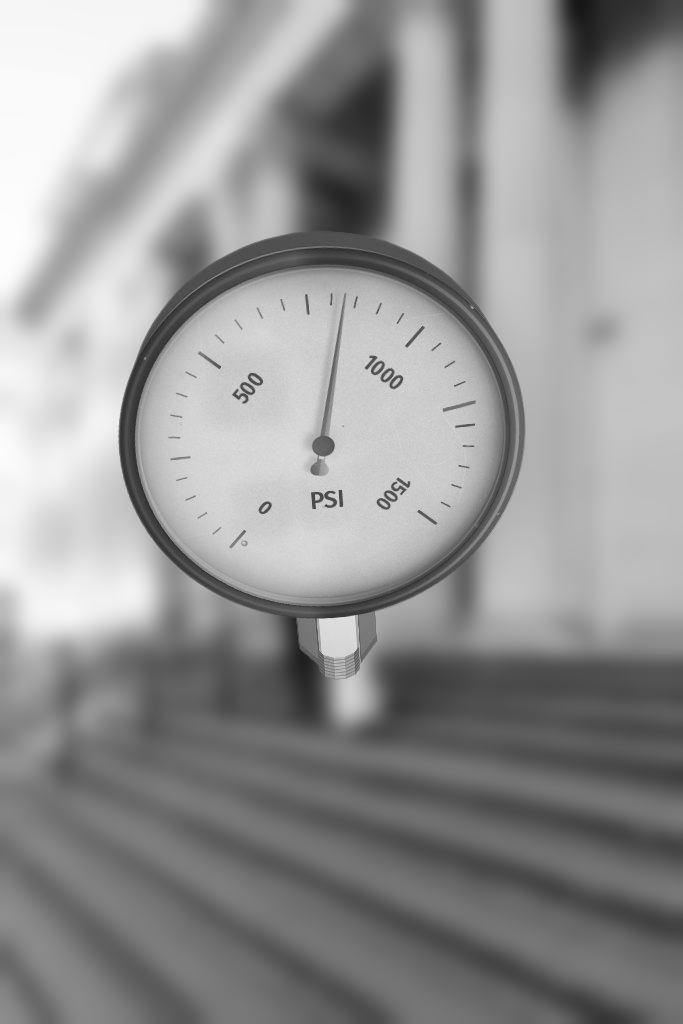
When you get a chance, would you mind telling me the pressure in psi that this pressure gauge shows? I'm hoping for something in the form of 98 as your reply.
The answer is 825
